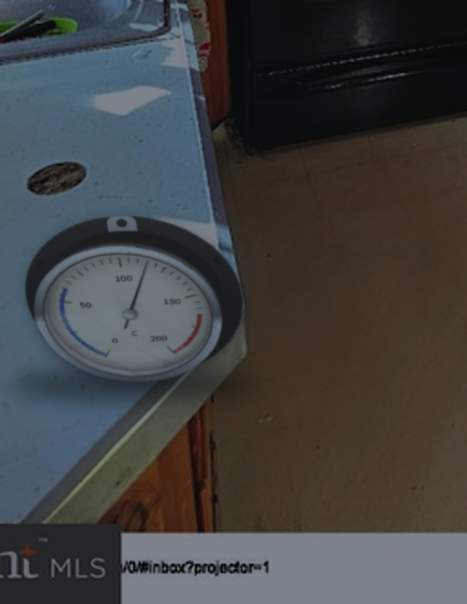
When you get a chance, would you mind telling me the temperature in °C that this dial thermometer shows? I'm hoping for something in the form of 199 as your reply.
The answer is 115
